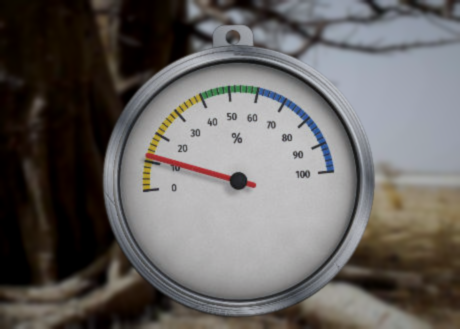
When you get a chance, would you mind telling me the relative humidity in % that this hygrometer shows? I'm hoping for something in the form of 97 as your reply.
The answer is 12
